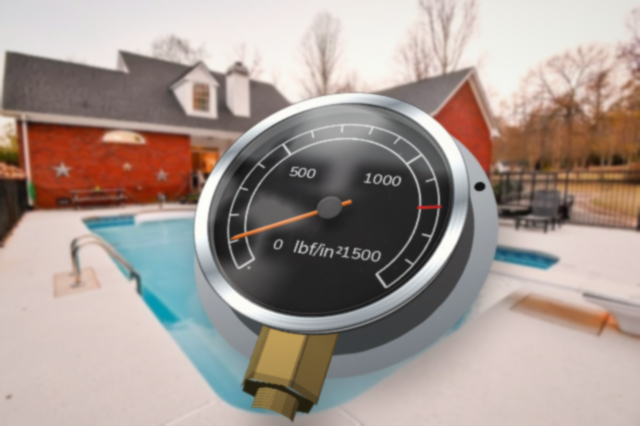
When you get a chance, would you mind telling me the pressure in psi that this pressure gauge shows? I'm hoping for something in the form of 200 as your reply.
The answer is 100
